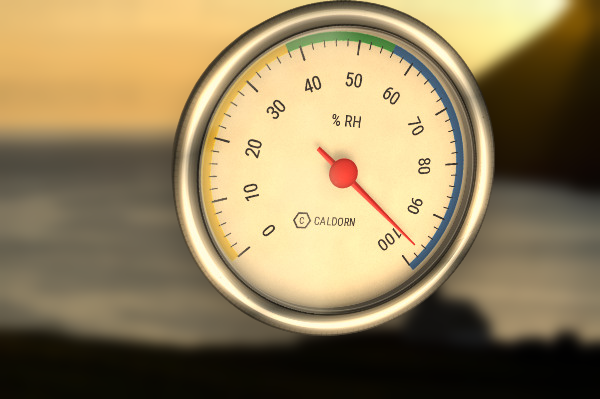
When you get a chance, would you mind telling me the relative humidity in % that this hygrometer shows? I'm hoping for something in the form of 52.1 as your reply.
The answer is 97
